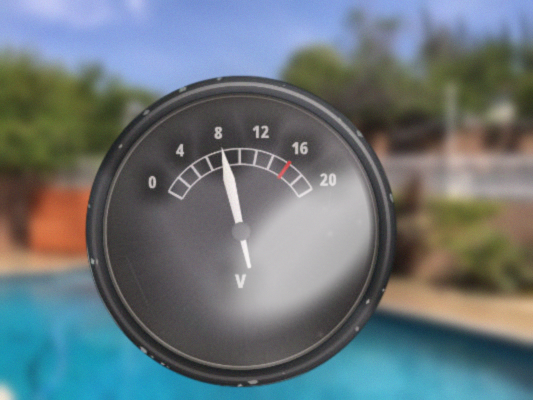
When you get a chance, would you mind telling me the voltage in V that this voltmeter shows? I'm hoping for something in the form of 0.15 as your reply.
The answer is 8
